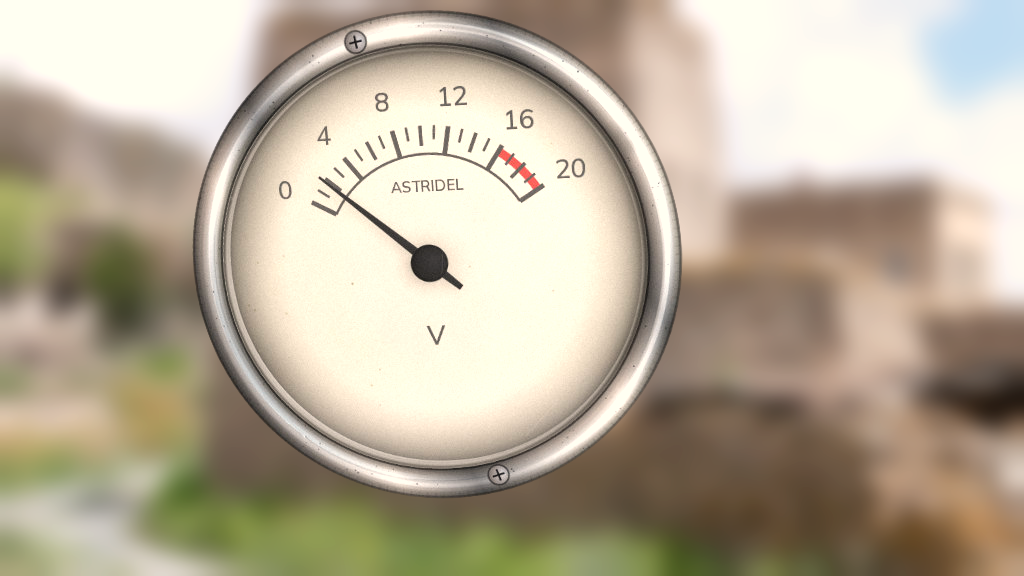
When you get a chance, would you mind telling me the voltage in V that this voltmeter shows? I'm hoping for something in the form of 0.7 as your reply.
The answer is 2
